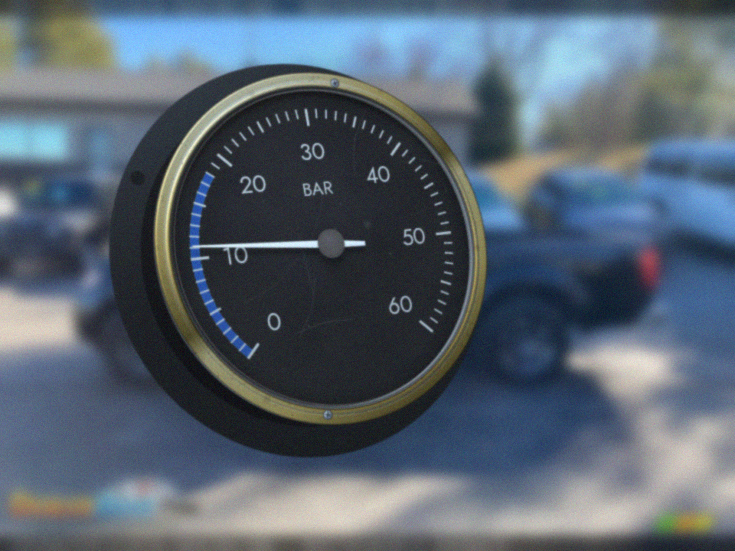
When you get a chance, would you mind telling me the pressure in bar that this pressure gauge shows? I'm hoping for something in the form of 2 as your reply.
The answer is 11
